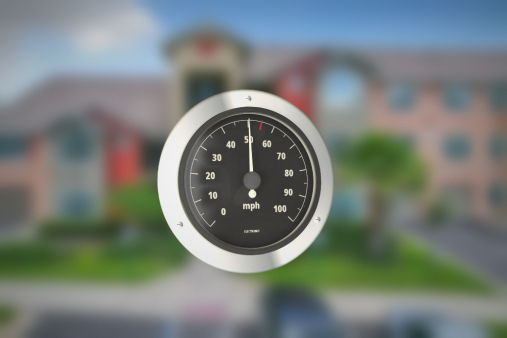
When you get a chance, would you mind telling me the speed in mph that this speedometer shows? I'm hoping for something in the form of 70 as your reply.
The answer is 50
